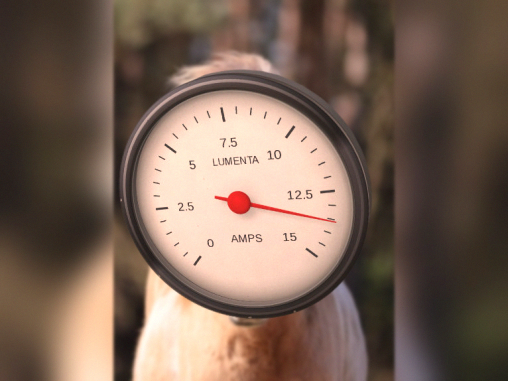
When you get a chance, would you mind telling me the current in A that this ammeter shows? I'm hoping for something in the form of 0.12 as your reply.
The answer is 13.5
